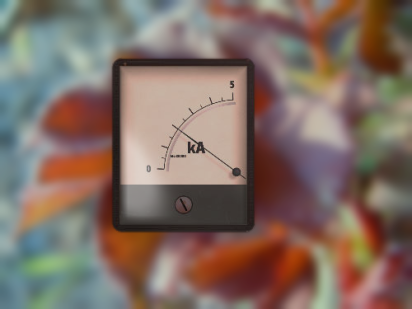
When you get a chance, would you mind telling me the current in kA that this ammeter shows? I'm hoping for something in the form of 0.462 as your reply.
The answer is 2
